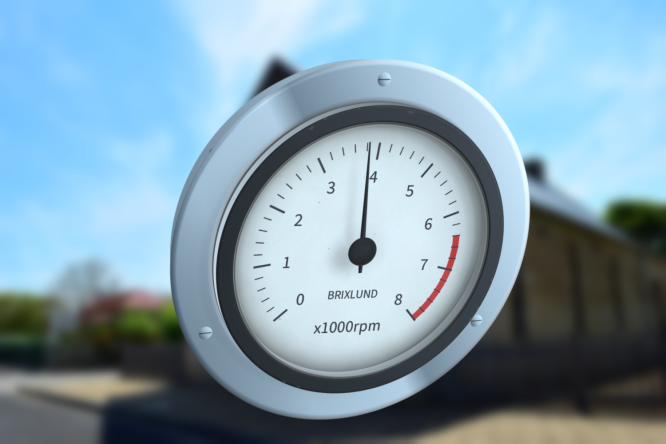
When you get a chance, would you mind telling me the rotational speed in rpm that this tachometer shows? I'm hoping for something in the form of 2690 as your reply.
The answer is 3800
